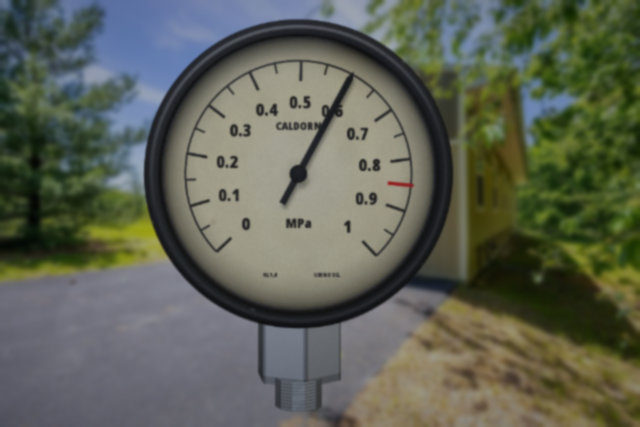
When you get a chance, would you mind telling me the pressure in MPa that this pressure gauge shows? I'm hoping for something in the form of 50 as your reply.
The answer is 0.6
